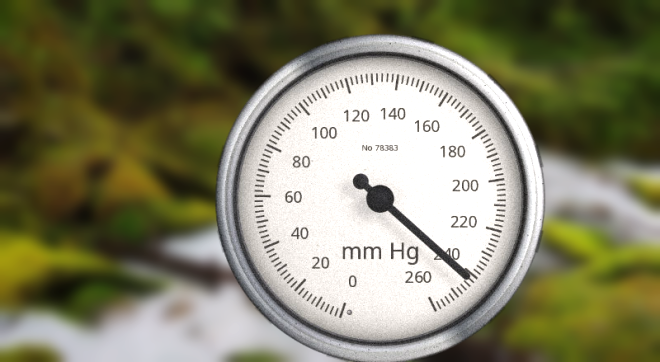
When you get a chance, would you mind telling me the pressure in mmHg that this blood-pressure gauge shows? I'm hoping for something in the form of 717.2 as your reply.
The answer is 242
